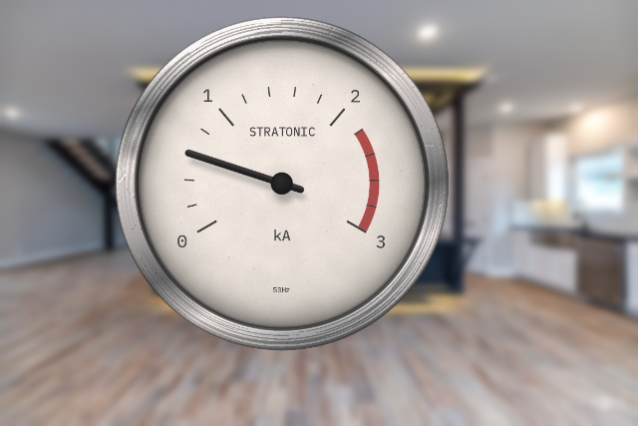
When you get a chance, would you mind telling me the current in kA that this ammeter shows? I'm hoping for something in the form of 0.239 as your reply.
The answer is 0.6
